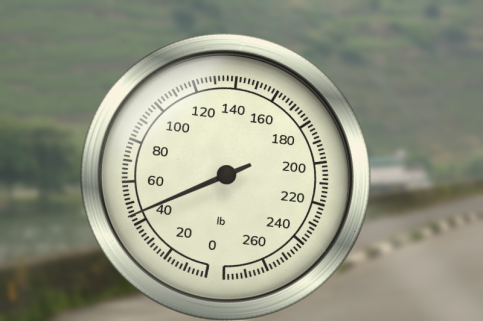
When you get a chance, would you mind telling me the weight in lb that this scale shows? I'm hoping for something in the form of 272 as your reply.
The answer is 44
